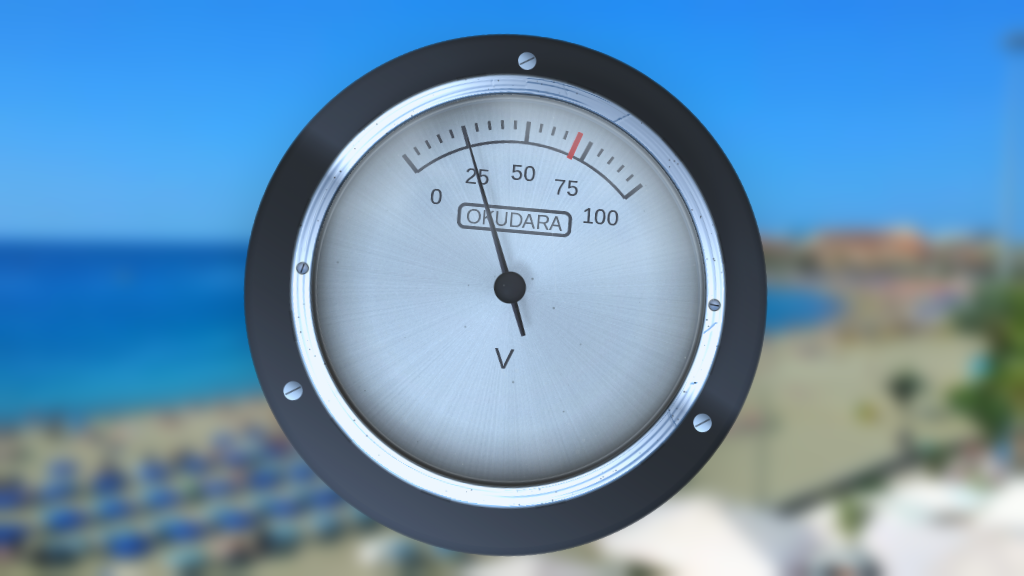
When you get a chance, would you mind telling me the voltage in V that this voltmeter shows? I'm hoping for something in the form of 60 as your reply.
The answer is 25
